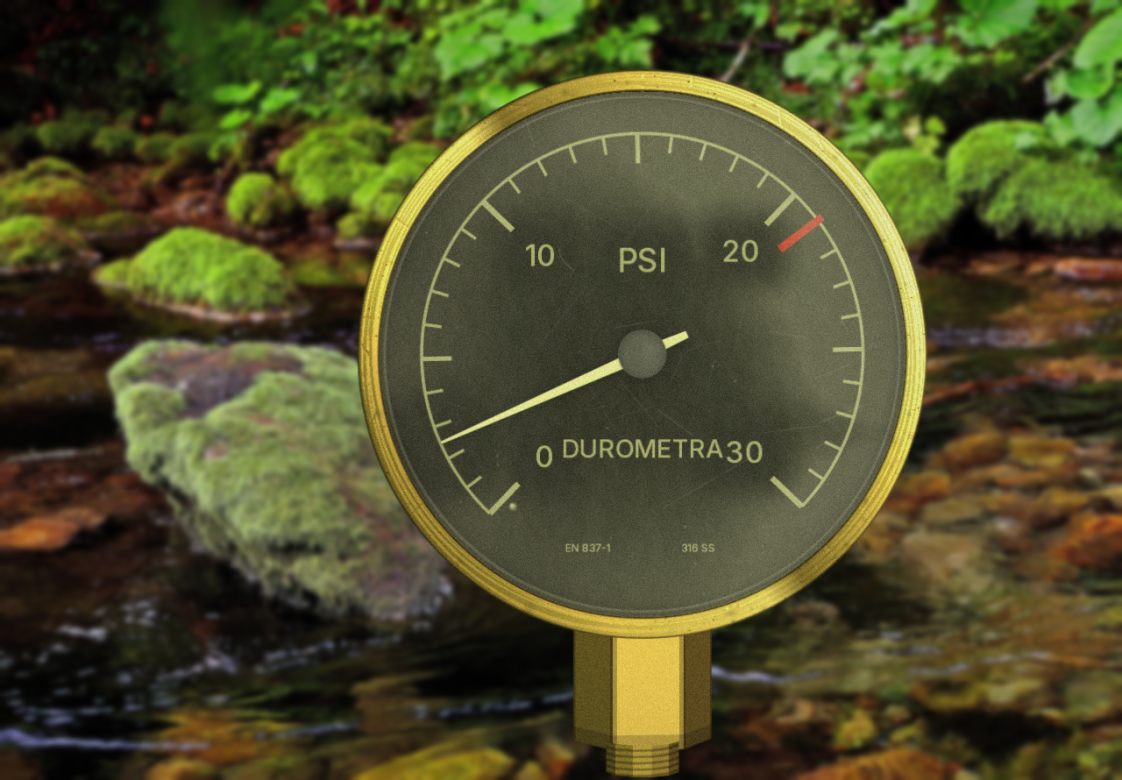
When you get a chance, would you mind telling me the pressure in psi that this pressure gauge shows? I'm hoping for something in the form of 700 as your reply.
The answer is 2.5
